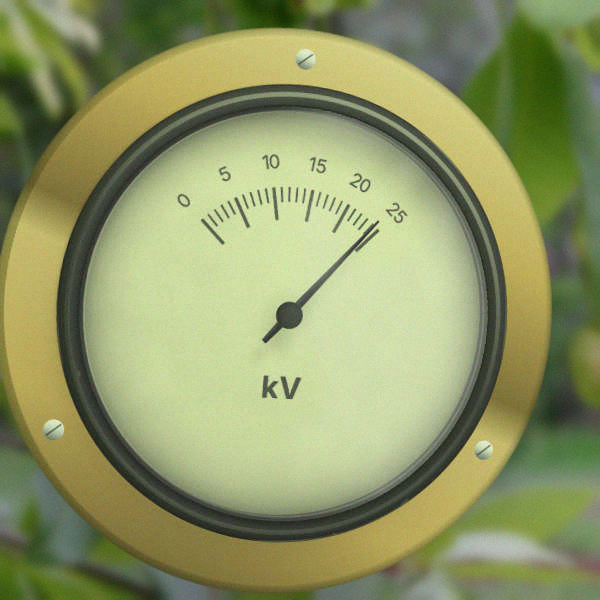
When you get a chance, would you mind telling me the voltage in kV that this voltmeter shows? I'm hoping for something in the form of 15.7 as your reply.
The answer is 24
